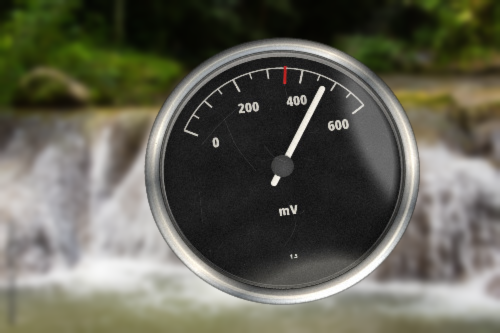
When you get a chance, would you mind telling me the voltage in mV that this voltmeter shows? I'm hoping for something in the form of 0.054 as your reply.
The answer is 475
